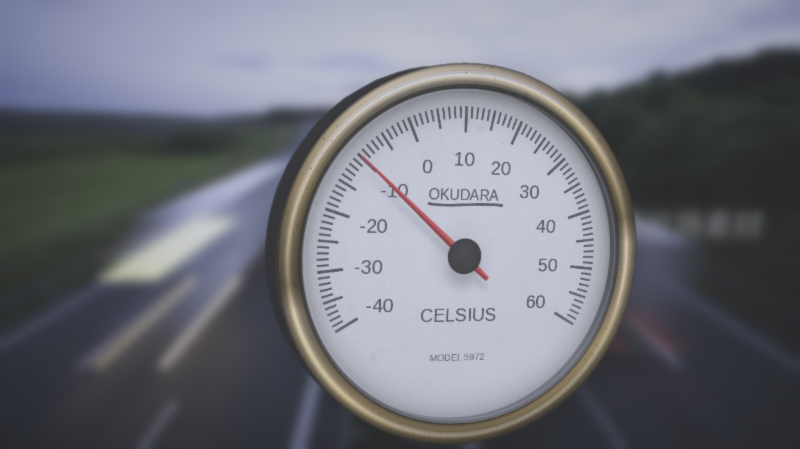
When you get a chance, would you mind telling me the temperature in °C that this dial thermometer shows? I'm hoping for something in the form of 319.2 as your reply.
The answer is -10
